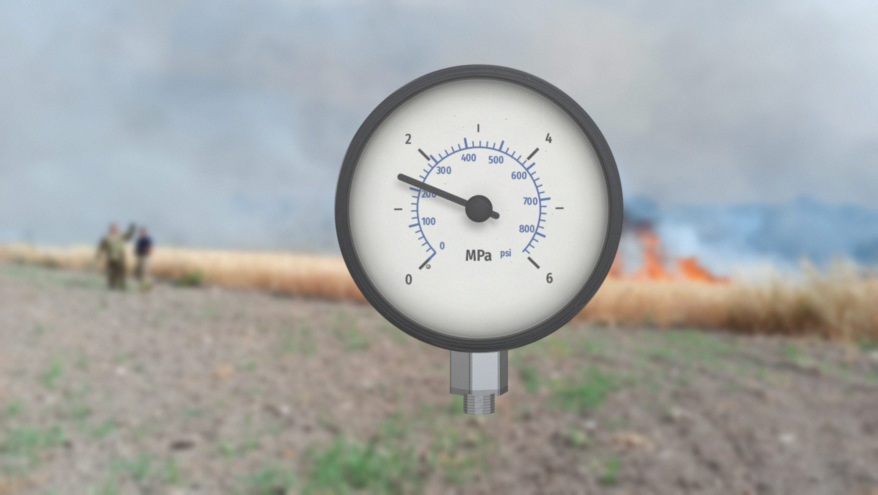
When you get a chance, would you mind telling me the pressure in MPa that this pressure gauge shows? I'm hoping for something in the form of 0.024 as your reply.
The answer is 1.5
